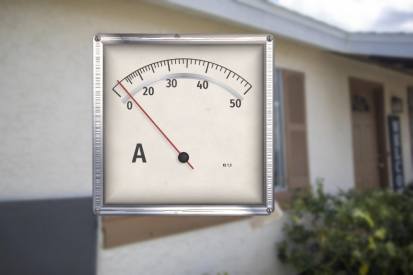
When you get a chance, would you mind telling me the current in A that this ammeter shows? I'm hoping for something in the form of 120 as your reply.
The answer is 10
